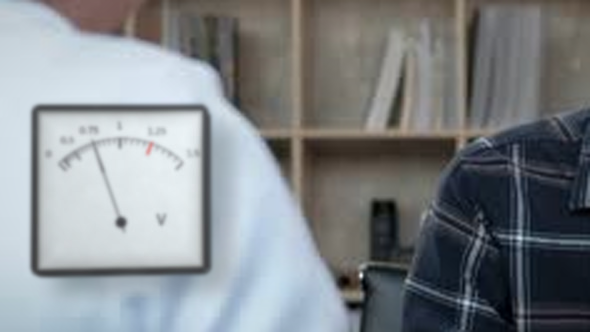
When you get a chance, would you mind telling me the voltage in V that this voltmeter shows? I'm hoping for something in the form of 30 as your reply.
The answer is 0.75
